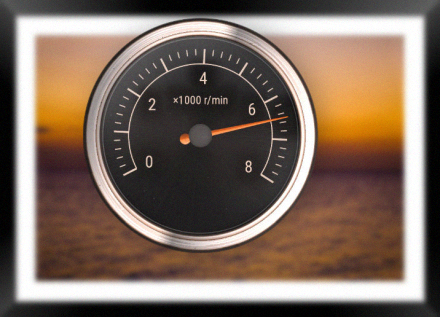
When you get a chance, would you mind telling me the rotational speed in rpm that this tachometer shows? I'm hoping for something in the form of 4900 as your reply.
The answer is 6500
